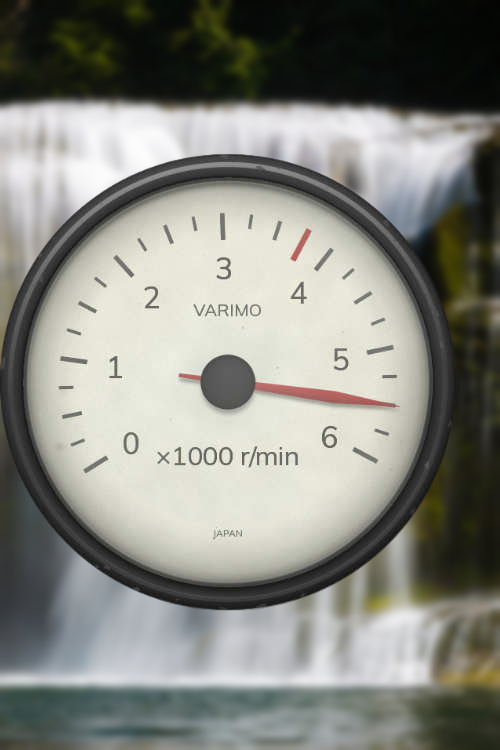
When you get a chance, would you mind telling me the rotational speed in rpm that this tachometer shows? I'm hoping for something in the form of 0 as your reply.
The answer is 5500
